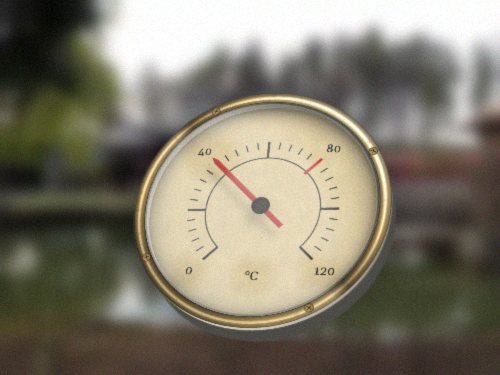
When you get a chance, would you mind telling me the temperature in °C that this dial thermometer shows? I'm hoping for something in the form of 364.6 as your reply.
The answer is 40
